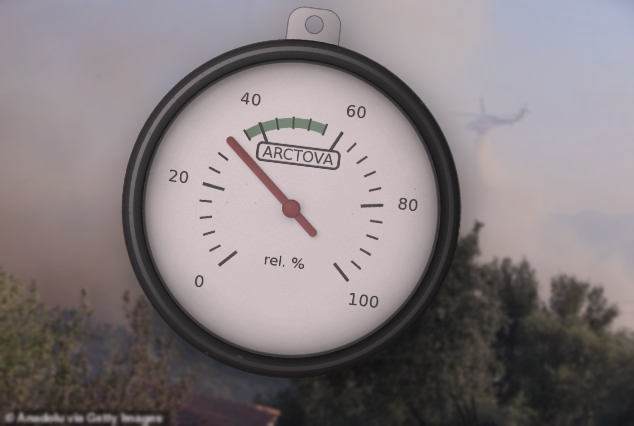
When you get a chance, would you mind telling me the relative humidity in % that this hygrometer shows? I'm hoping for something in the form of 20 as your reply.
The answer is 32
